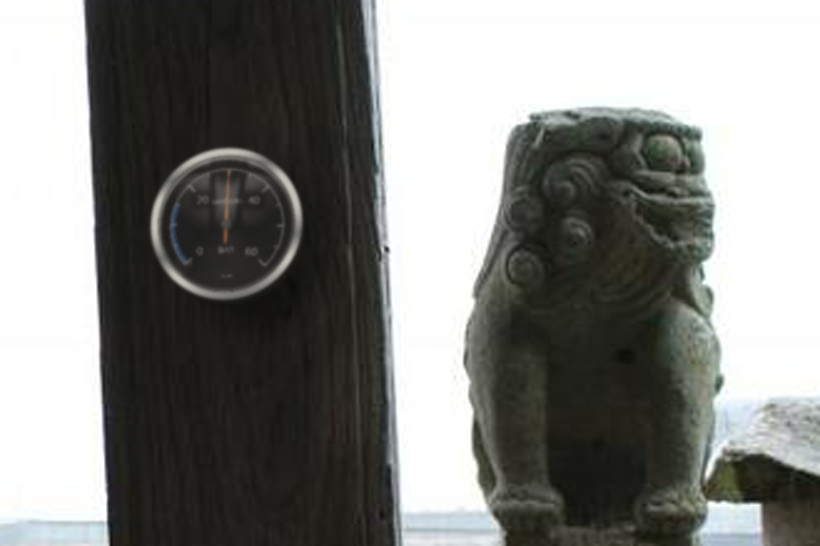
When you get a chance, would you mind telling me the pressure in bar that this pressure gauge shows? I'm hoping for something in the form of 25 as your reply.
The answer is 30
